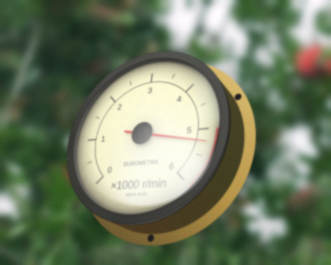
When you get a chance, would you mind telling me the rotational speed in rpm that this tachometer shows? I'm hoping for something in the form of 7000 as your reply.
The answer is 5250
